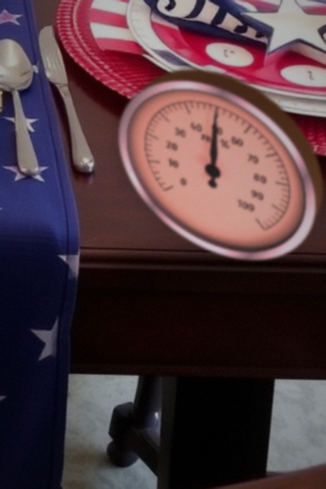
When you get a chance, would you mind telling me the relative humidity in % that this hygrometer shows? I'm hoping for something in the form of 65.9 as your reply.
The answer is 50
